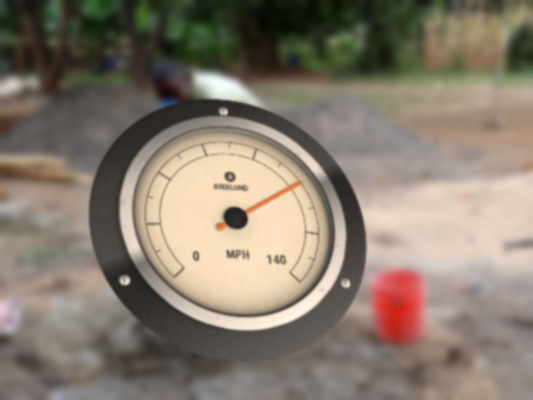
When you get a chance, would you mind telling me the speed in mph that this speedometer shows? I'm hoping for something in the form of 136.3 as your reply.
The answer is 100
